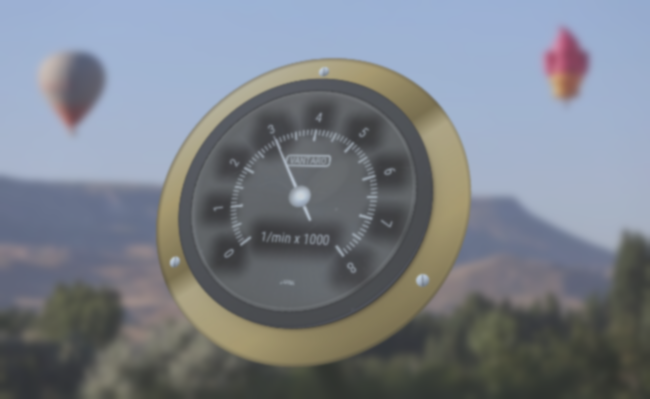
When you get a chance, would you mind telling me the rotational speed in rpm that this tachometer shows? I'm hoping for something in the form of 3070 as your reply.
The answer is 3000
